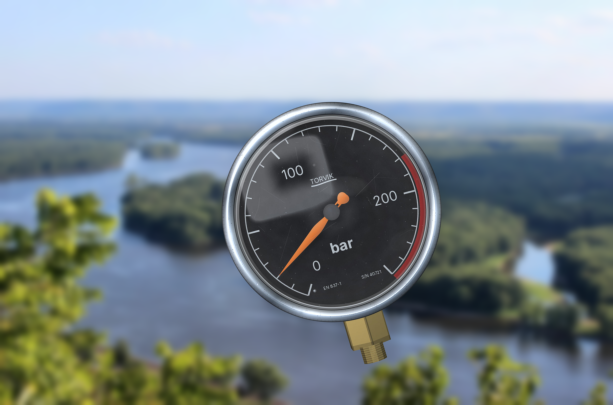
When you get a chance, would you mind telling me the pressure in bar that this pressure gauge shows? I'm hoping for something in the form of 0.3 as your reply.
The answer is 20
